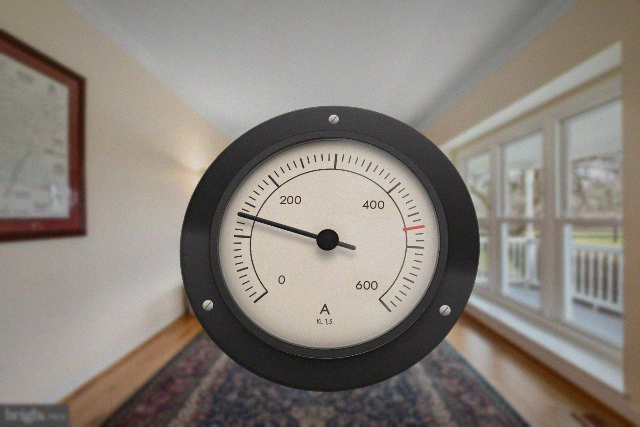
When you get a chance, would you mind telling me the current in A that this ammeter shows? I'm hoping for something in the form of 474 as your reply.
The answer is 130
